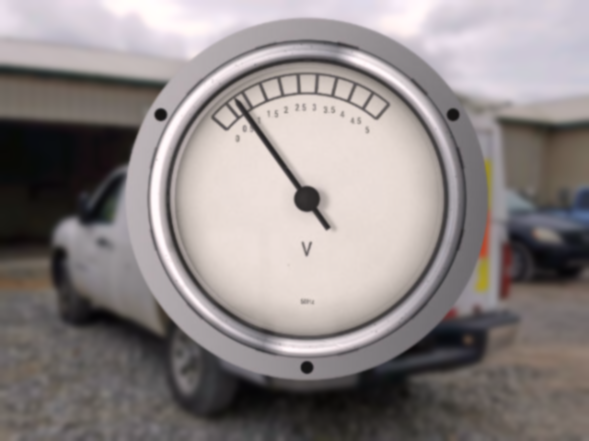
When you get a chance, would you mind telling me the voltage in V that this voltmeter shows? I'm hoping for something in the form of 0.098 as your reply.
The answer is 0.75
